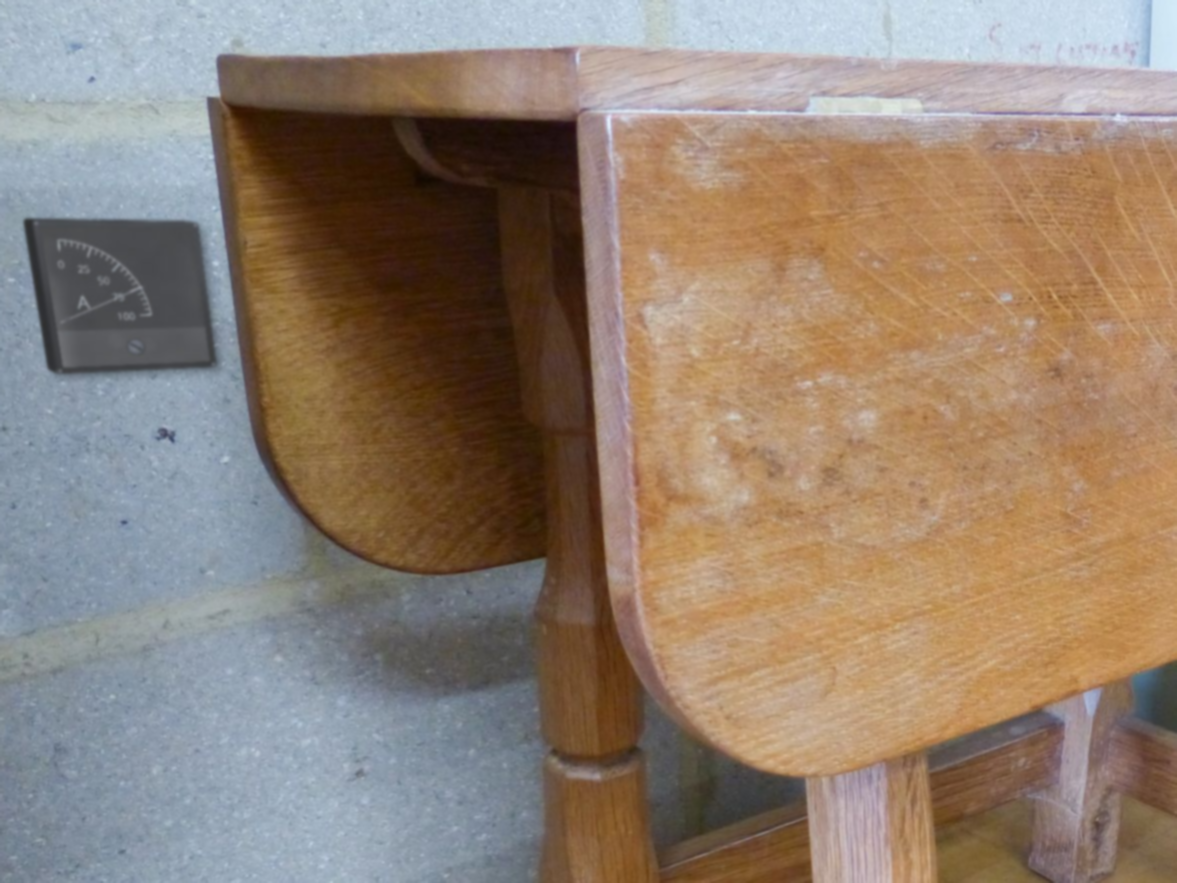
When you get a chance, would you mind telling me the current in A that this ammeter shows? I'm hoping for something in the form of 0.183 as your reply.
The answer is 75
